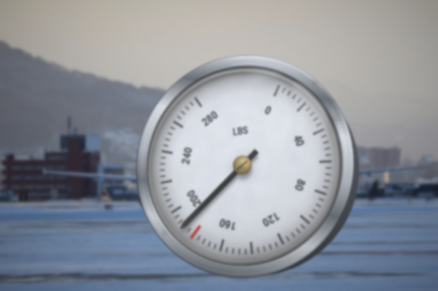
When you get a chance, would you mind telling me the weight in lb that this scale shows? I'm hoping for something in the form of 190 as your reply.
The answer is 188
